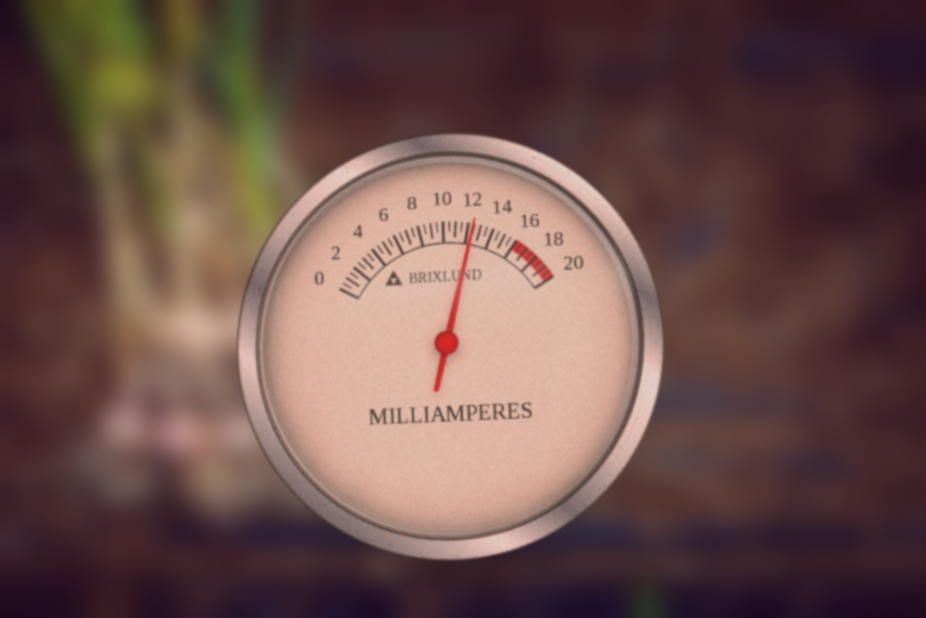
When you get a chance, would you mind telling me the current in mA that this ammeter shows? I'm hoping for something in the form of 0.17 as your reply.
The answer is 12.5
